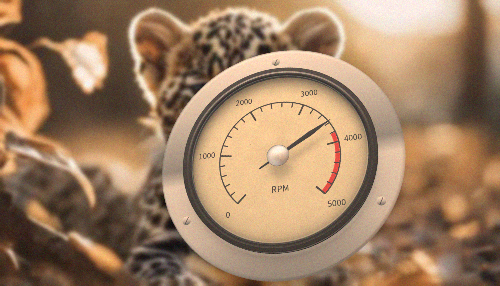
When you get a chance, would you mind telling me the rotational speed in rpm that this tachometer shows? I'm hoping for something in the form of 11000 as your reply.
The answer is 3600
